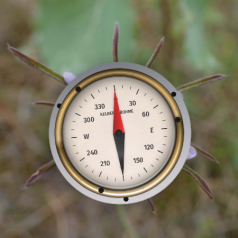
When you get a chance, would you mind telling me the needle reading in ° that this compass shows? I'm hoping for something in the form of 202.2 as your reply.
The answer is 0
